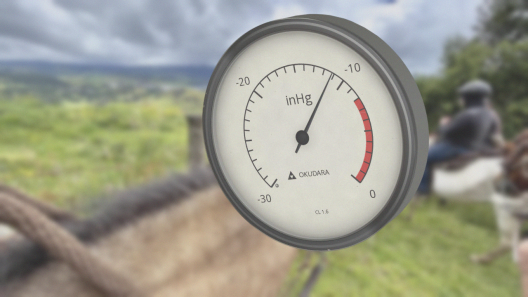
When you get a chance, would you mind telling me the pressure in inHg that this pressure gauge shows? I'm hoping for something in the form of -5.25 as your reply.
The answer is -11
